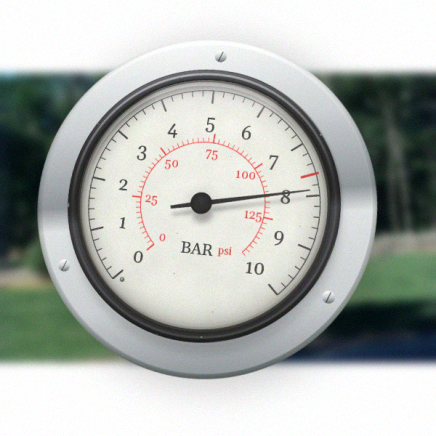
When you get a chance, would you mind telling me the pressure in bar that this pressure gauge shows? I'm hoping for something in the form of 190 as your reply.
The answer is 7.9
